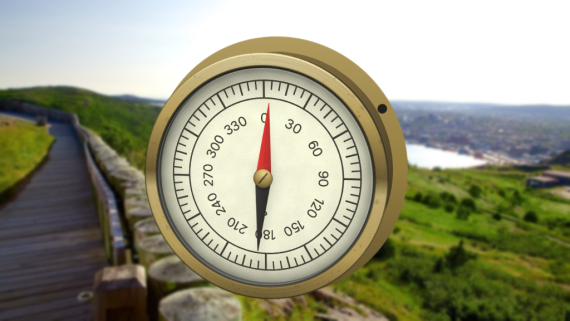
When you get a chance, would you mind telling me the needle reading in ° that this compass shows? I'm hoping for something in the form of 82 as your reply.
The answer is 5
